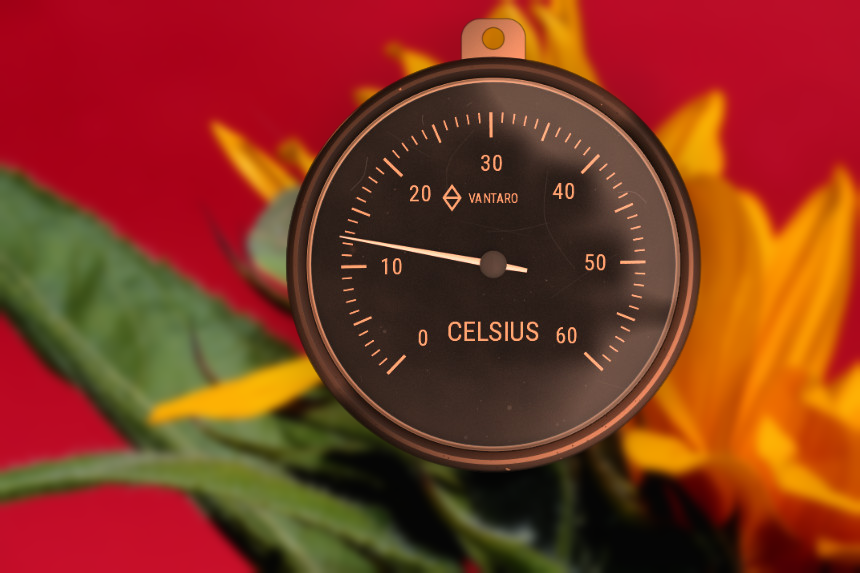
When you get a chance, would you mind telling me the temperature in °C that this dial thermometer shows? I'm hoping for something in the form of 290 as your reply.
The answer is 12.5
